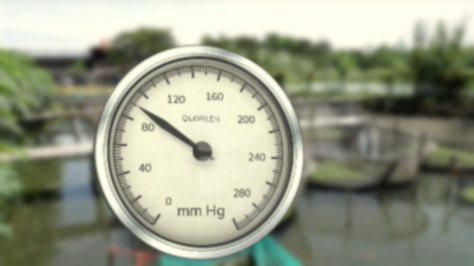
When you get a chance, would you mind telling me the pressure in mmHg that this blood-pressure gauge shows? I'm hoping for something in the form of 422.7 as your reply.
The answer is 90
